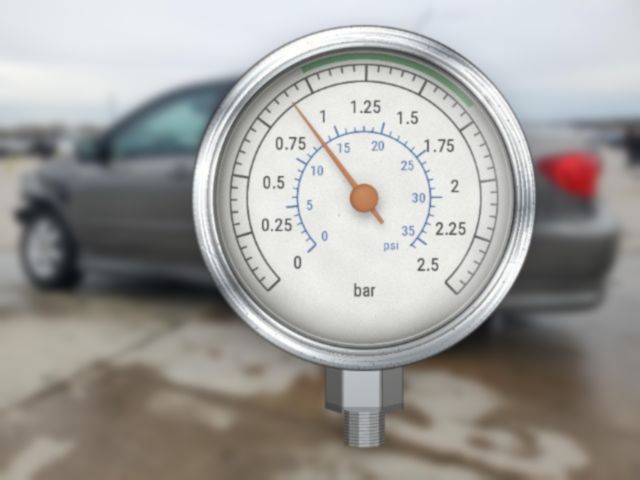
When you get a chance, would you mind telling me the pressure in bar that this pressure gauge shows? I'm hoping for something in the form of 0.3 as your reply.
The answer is 0.9
